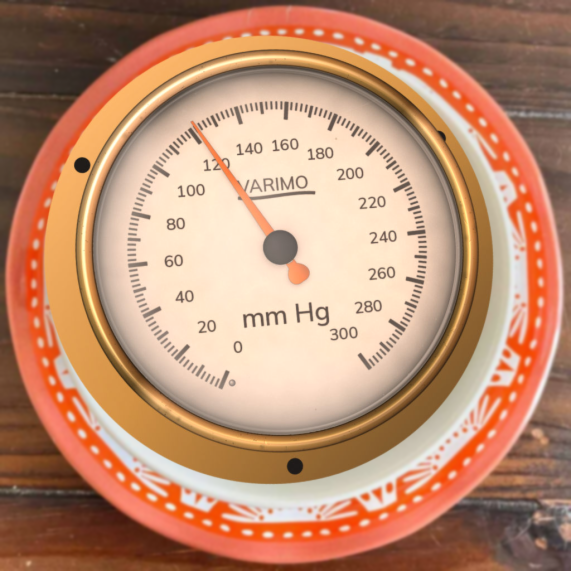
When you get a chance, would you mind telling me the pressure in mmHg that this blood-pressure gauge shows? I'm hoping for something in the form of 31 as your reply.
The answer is 122
